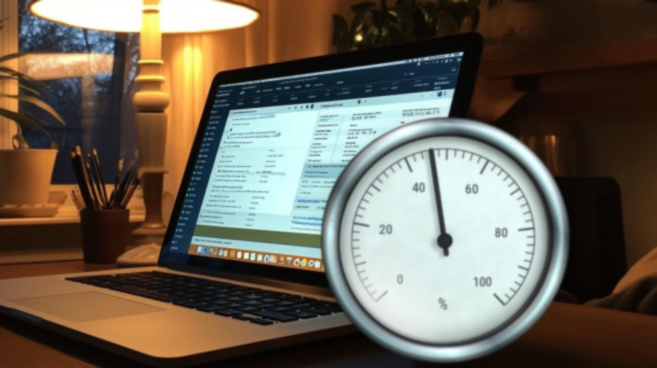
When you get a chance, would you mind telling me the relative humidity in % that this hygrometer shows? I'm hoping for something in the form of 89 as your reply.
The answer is 46
